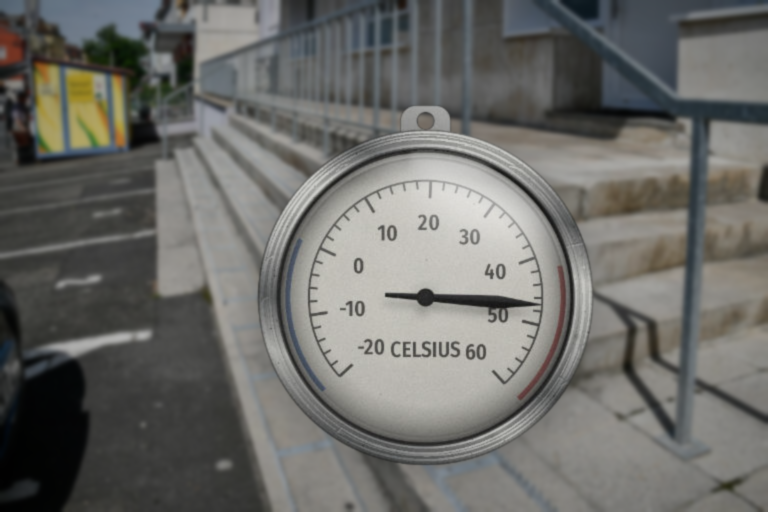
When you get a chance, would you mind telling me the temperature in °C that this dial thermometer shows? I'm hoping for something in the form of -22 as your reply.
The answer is 47
